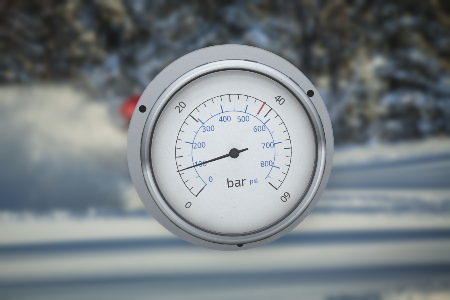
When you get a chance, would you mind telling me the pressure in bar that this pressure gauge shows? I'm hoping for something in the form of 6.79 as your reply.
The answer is 7
